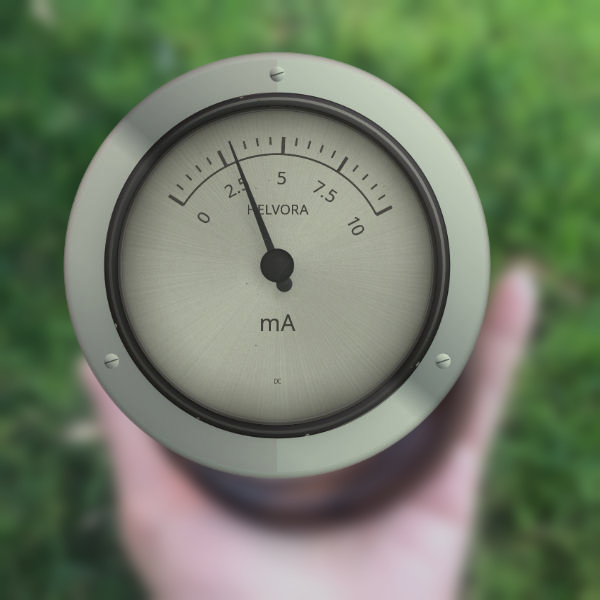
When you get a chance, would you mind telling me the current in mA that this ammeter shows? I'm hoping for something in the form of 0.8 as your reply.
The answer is 3
